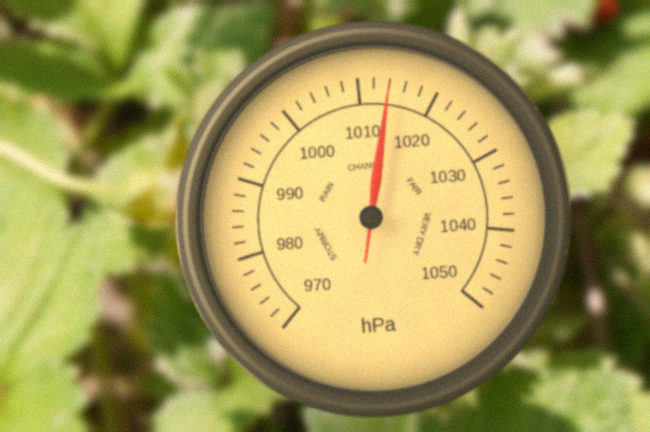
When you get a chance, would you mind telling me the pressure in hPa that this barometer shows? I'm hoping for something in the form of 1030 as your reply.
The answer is 1014
